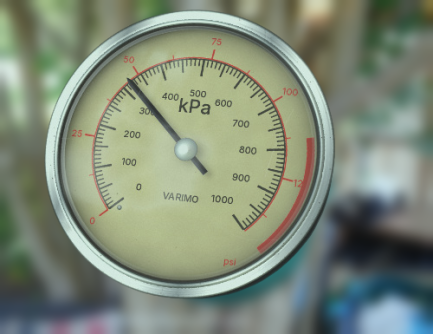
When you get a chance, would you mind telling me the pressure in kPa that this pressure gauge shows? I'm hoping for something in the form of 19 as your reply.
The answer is 320
